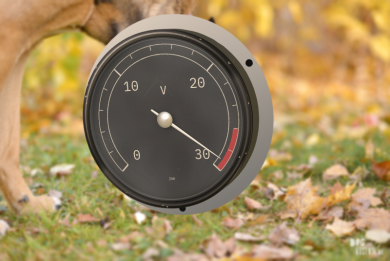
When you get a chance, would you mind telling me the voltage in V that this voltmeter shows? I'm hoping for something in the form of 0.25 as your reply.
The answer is 29
